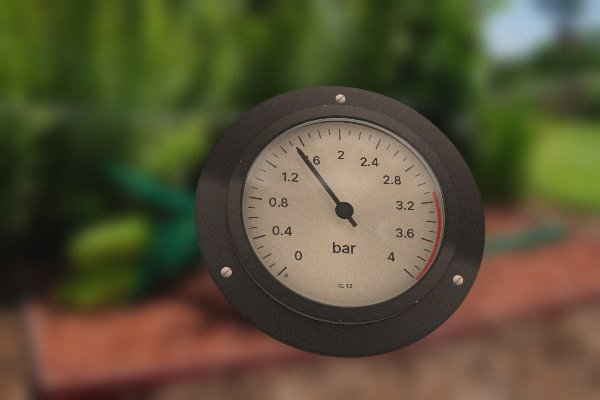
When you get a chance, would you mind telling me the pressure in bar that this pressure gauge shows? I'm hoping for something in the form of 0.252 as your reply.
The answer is 1.5
